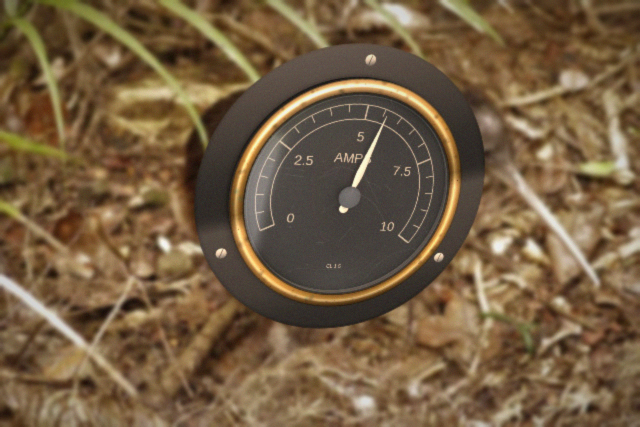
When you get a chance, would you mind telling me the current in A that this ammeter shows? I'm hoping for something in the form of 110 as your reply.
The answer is 5.5
